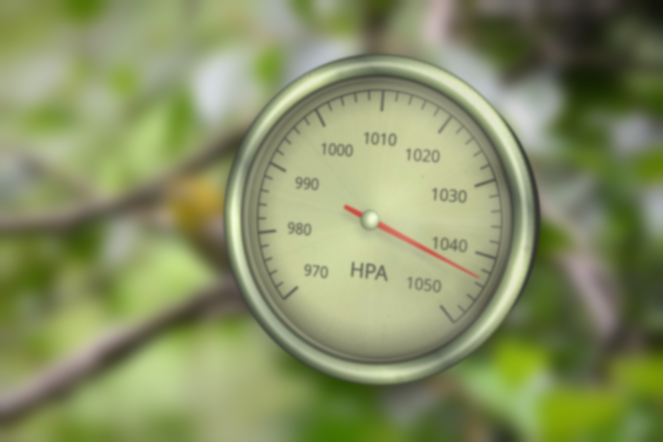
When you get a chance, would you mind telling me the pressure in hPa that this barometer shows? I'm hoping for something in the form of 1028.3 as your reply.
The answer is 1043
